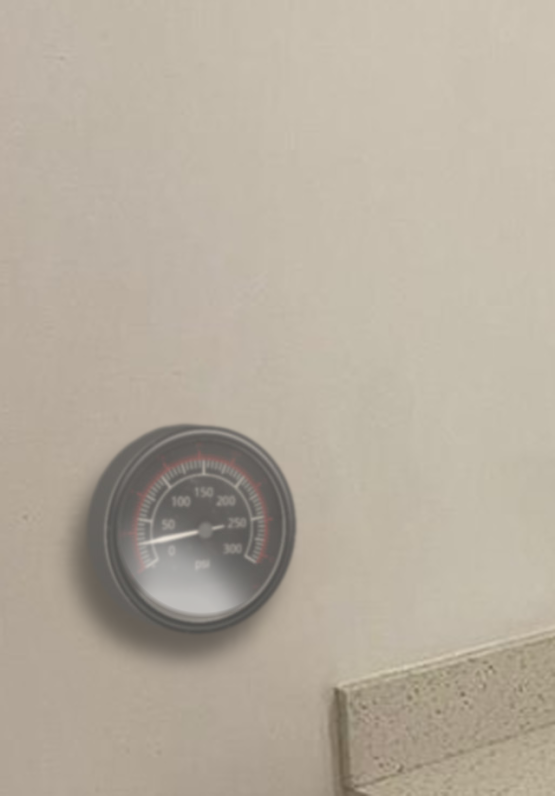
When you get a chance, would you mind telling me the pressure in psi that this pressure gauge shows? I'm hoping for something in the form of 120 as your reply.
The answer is 25
